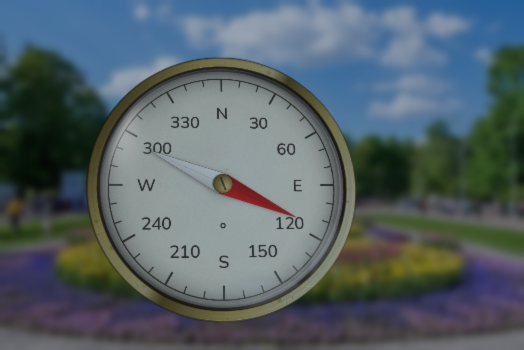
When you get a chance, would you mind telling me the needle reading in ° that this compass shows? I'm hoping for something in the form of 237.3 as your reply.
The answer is 115
